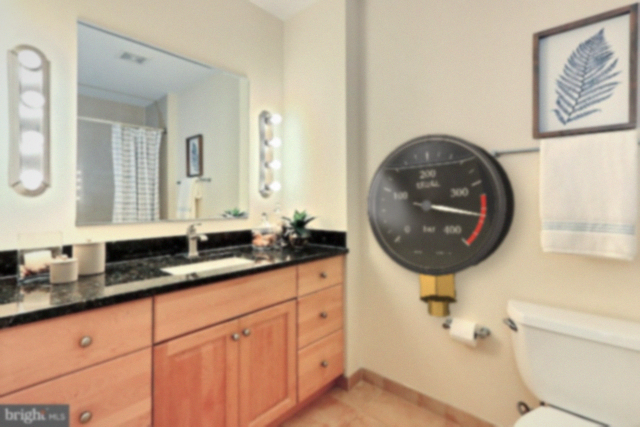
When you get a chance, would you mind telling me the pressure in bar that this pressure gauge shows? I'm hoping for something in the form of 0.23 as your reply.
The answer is 350
